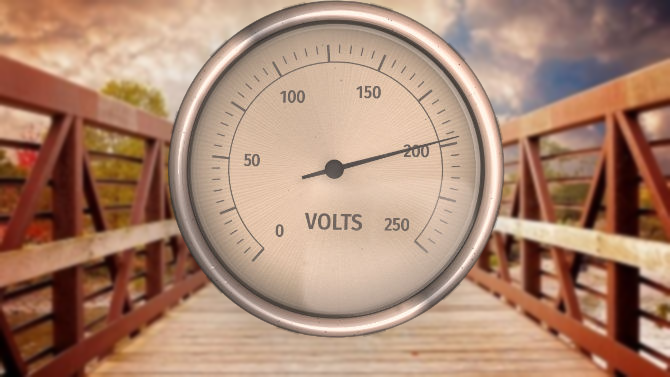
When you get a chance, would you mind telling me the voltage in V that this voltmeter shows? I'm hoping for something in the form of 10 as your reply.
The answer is 197.5
